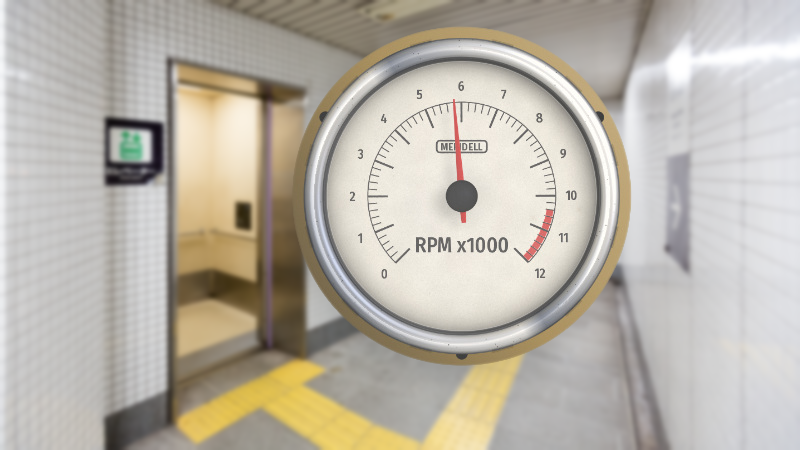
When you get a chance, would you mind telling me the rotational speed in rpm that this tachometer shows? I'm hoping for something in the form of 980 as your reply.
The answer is 5800
